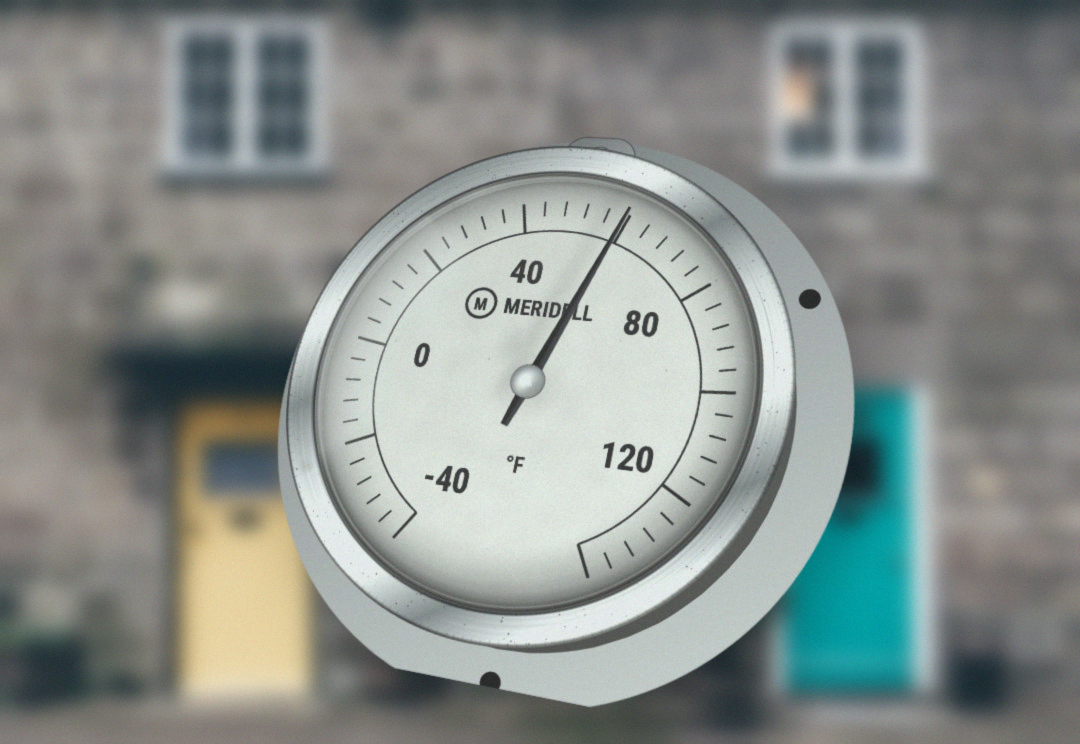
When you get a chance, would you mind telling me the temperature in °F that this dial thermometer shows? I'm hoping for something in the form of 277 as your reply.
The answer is 60
